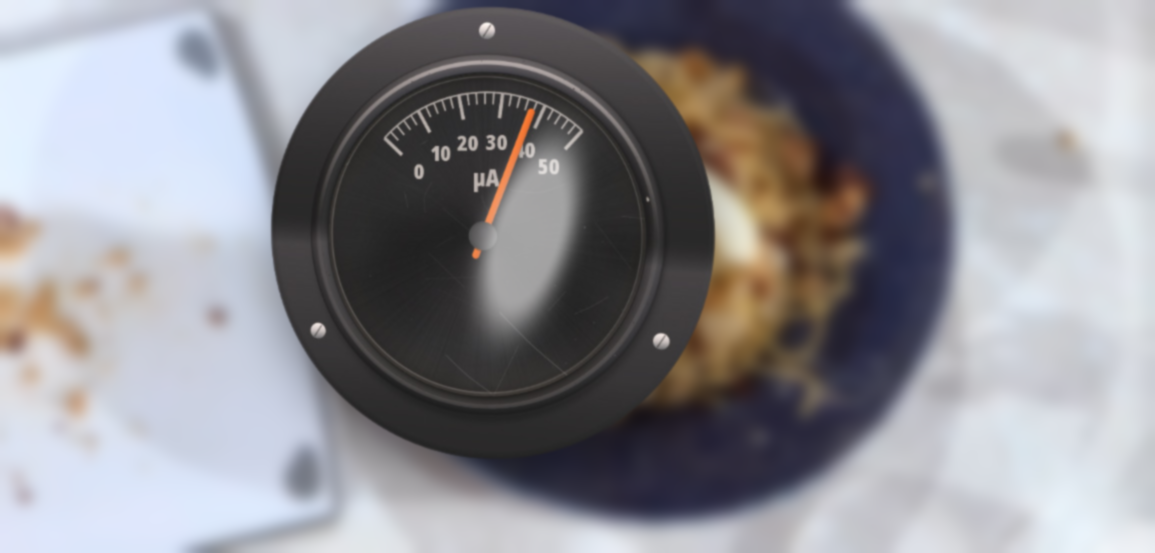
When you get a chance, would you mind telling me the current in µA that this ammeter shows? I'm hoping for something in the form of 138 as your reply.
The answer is 38
